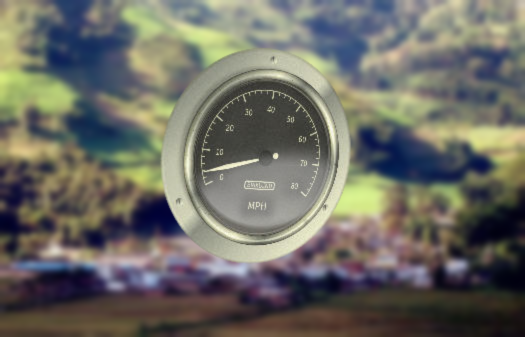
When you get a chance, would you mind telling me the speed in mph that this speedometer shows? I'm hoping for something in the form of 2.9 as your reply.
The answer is 4
